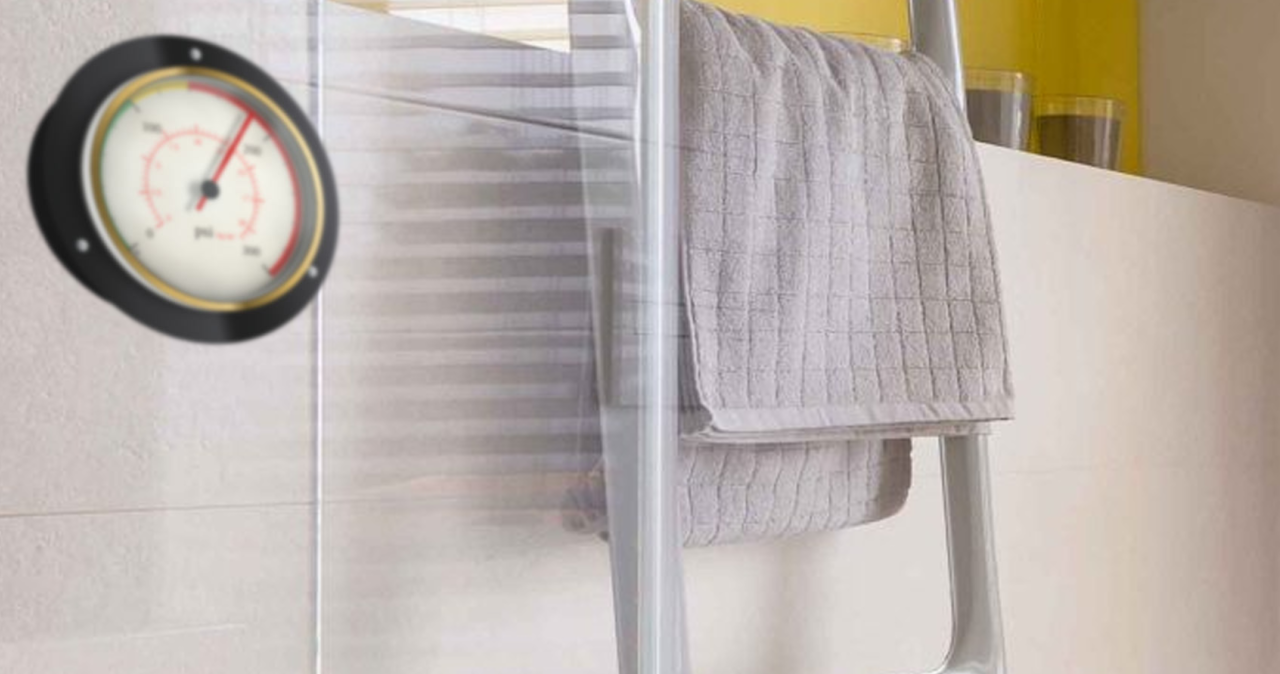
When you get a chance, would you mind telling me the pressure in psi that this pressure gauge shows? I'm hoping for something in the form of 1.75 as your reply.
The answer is 180
